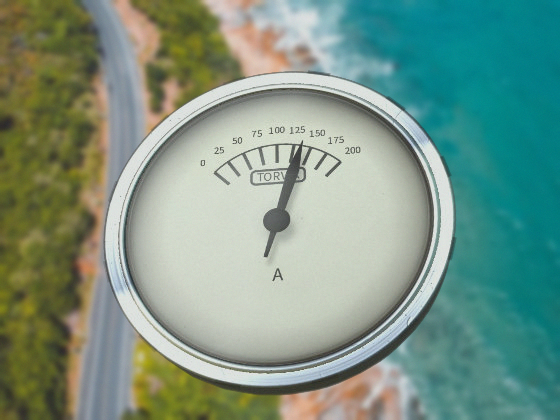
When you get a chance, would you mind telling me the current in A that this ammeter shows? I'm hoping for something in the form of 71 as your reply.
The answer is 137.5
